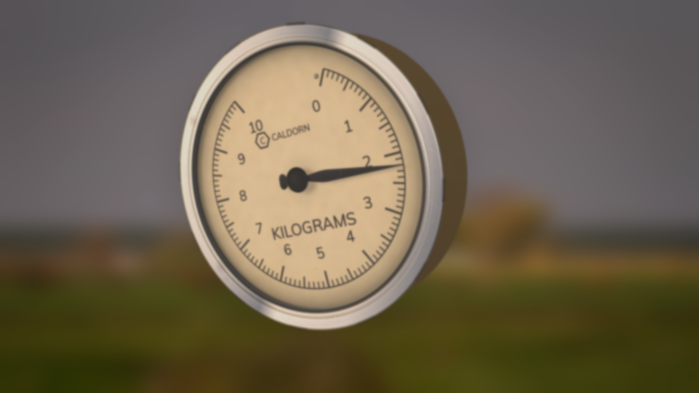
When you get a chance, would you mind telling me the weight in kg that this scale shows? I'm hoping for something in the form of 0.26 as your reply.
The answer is 2.2
